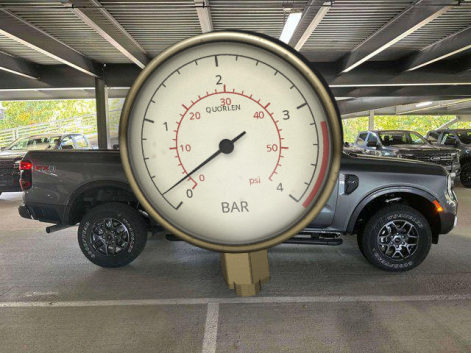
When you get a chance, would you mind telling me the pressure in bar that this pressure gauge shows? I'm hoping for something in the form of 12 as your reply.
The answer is 0.2
